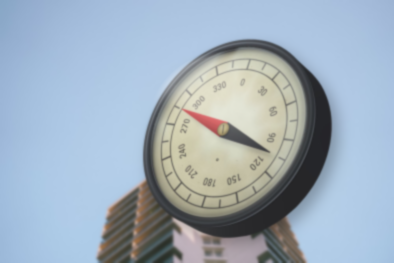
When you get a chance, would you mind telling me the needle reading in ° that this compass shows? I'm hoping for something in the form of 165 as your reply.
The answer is 285
